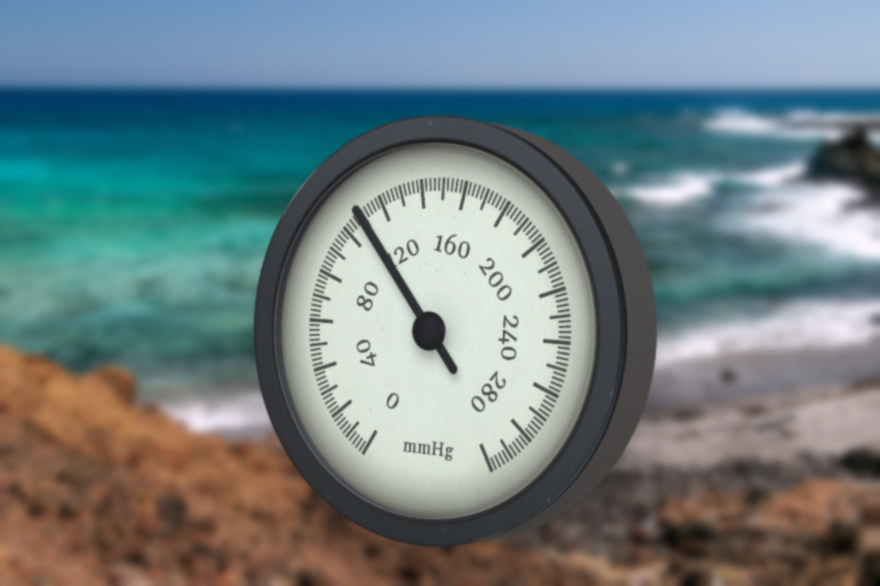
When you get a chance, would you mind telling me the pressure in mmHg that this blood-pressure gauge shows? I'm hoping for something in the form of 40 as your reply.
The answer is 110
